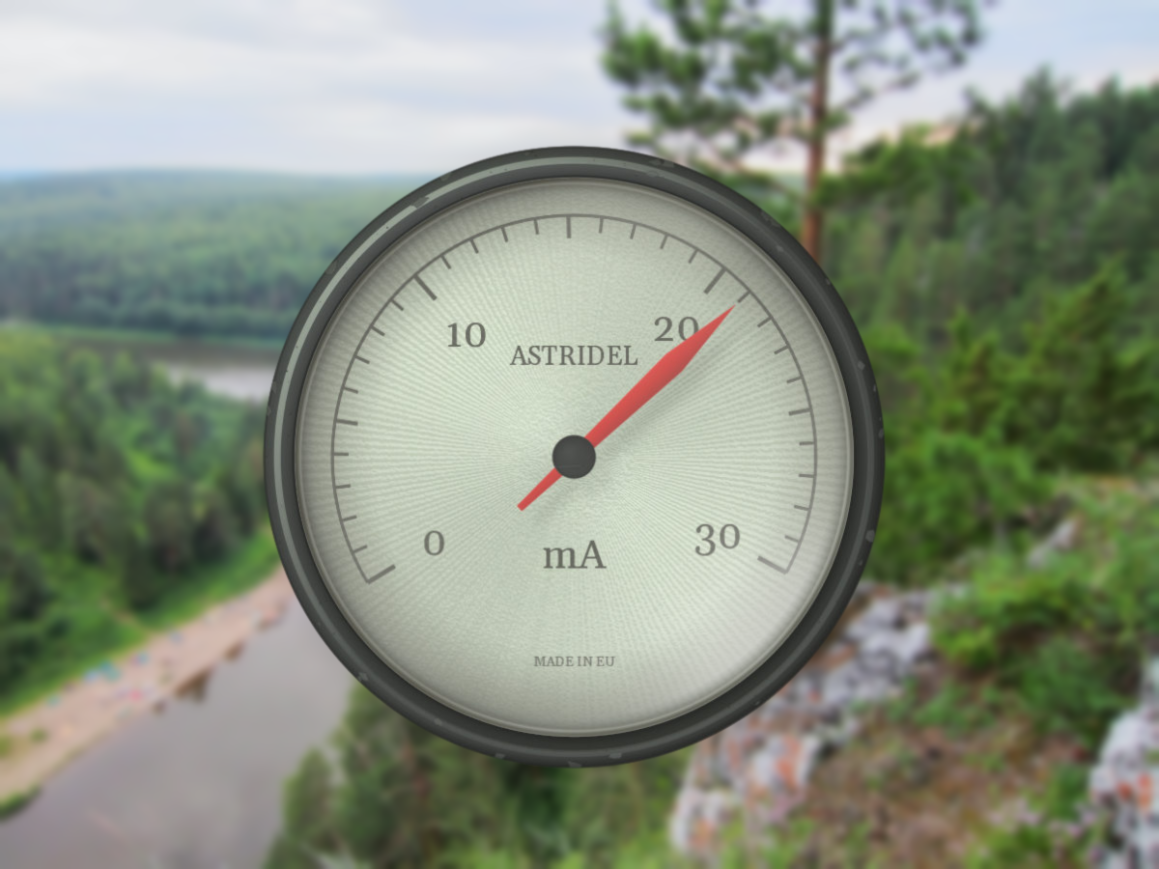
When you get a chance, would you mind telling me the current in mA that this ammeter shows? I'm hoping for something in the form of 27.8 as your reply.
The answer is 21
